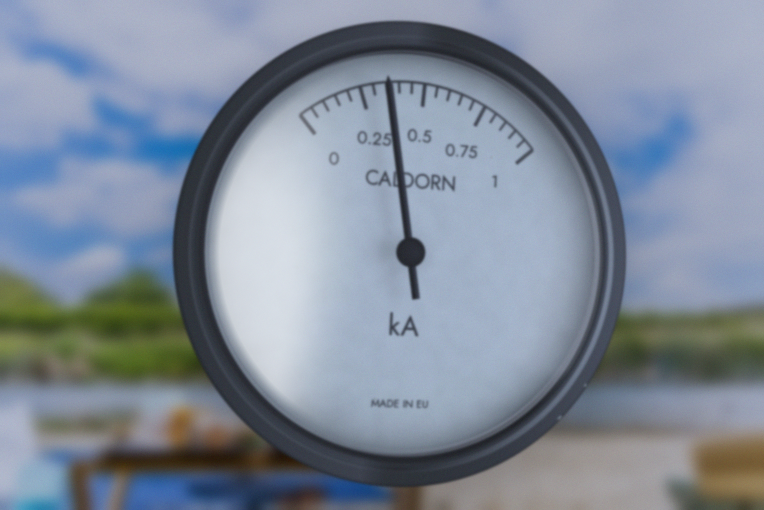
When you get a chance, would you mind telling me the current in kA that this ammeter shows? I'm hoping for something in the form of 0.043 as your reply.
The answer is 0.35
